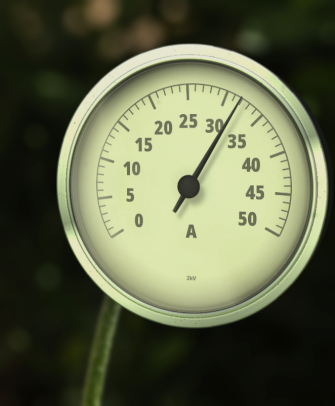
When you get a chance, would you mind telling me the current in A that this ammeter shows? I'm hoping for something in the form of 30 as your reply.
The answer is 32
